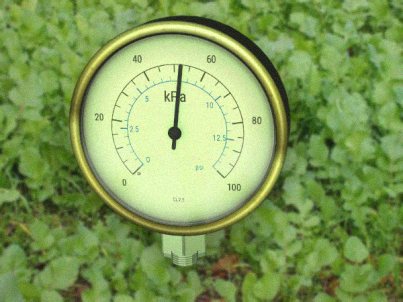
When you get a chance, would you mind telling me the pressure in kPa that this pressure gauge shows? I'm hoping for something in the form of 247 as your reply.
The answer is 52.5
